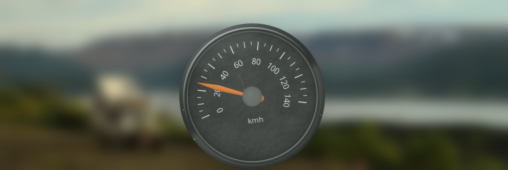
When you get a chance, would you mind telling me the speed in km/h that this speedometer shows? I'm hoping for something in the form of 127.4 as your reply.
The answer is 25
